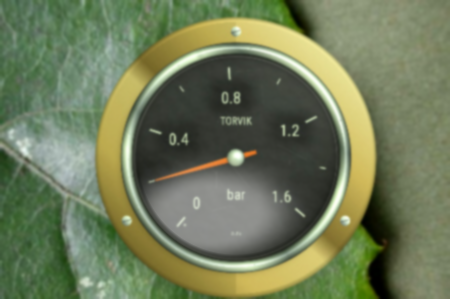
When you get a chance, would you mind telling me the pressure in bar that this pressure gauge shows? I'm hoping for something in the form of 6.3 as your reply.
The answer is 0.2
